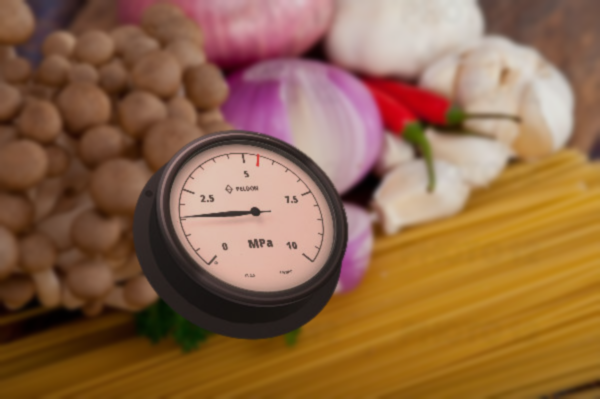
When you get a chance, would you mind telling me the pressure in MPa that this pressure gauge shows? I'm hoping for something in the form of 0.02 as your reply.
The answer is 1.5
